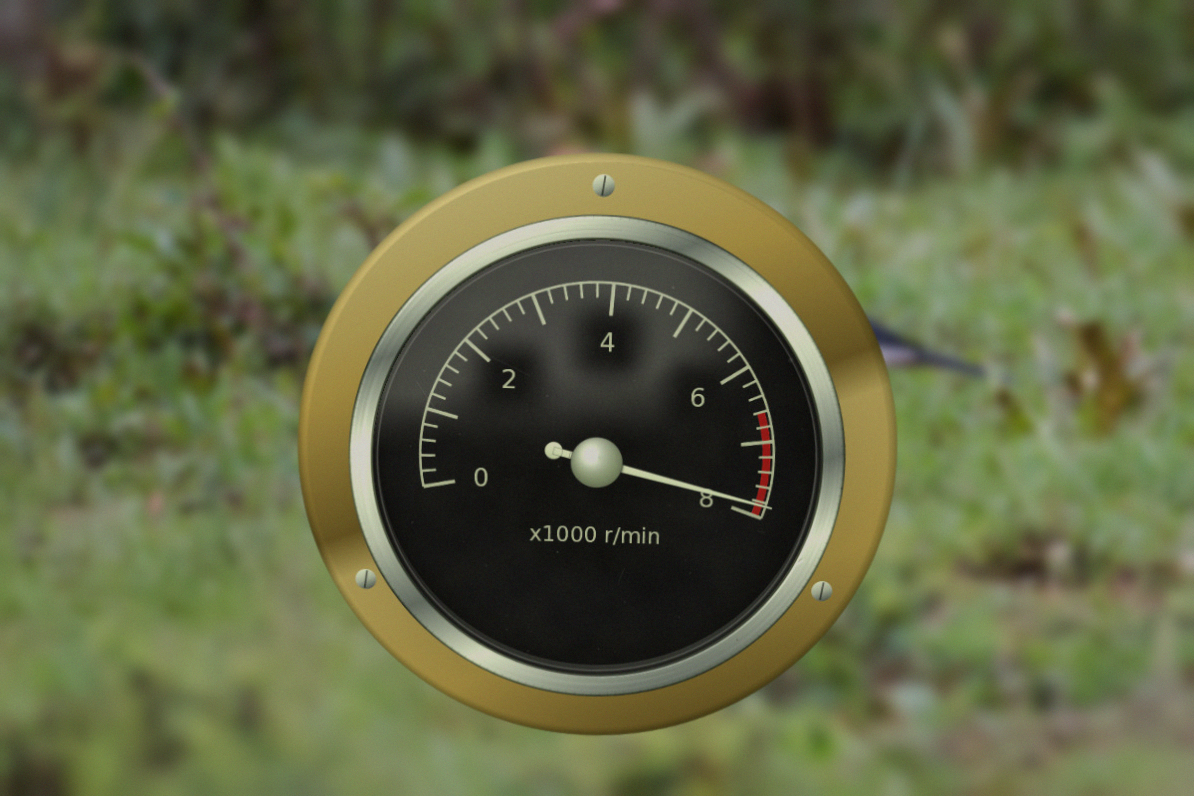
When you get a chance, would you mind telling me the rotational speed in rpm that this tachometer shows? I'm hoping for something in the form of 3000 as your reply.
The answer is 7800
